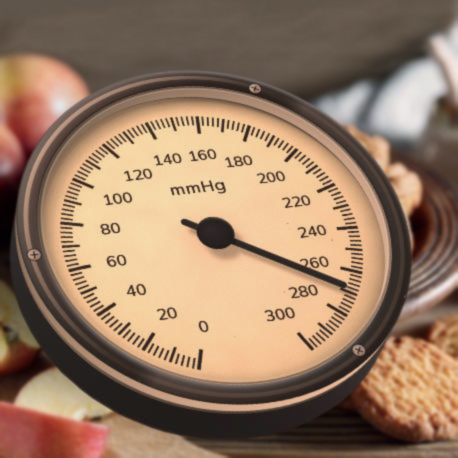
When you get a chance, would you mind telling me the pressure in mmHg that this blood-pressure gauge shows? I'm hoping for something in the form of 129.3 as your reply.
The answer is 270
